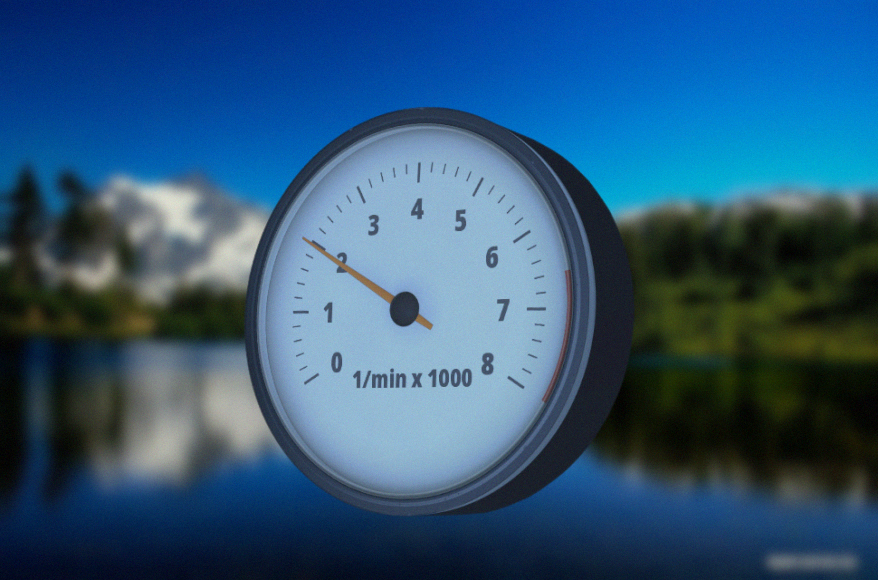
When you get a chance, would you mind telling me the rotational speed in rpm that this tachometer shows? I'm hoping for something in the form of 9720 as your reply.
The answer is 2000
